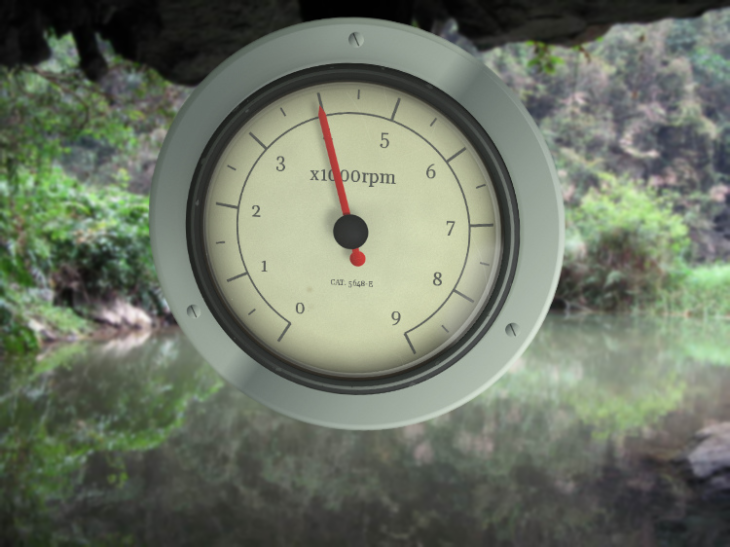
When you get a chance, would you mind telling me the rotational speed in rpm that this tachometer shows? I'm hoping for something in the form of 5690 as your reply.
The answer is 4000
